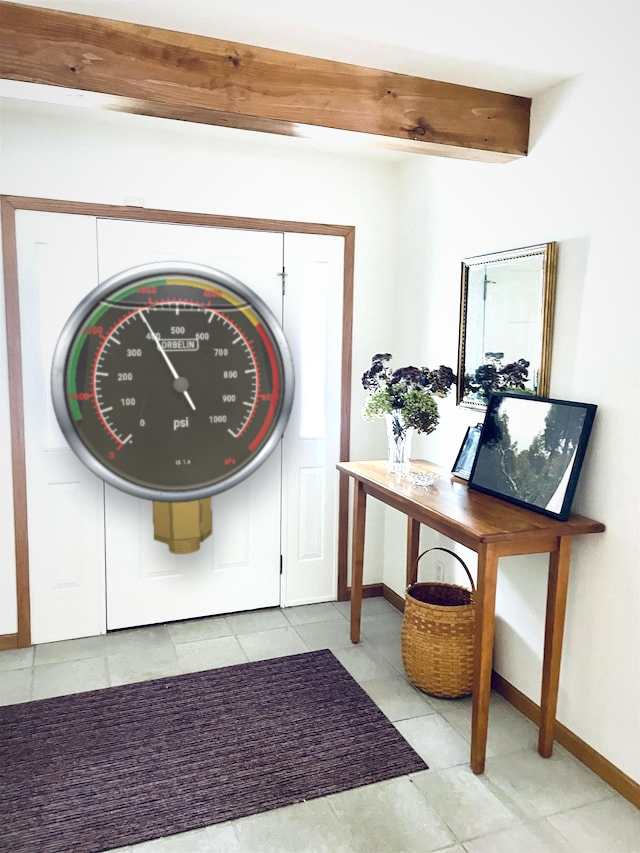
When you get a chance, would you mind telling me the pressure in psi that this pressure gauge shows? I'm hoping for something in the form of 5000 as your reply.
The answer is 400
